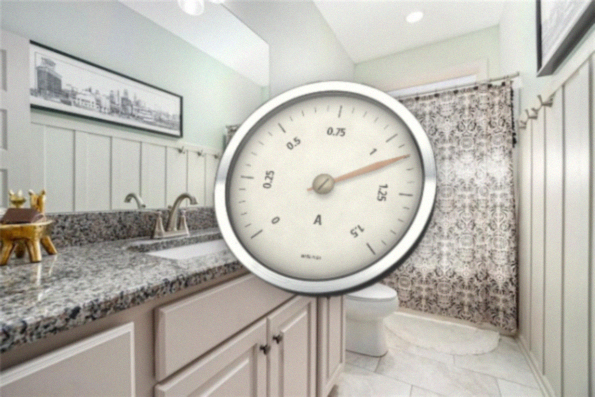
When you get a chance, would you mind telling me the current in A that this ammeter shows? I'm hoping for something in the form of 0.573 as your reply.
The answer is 1.1
